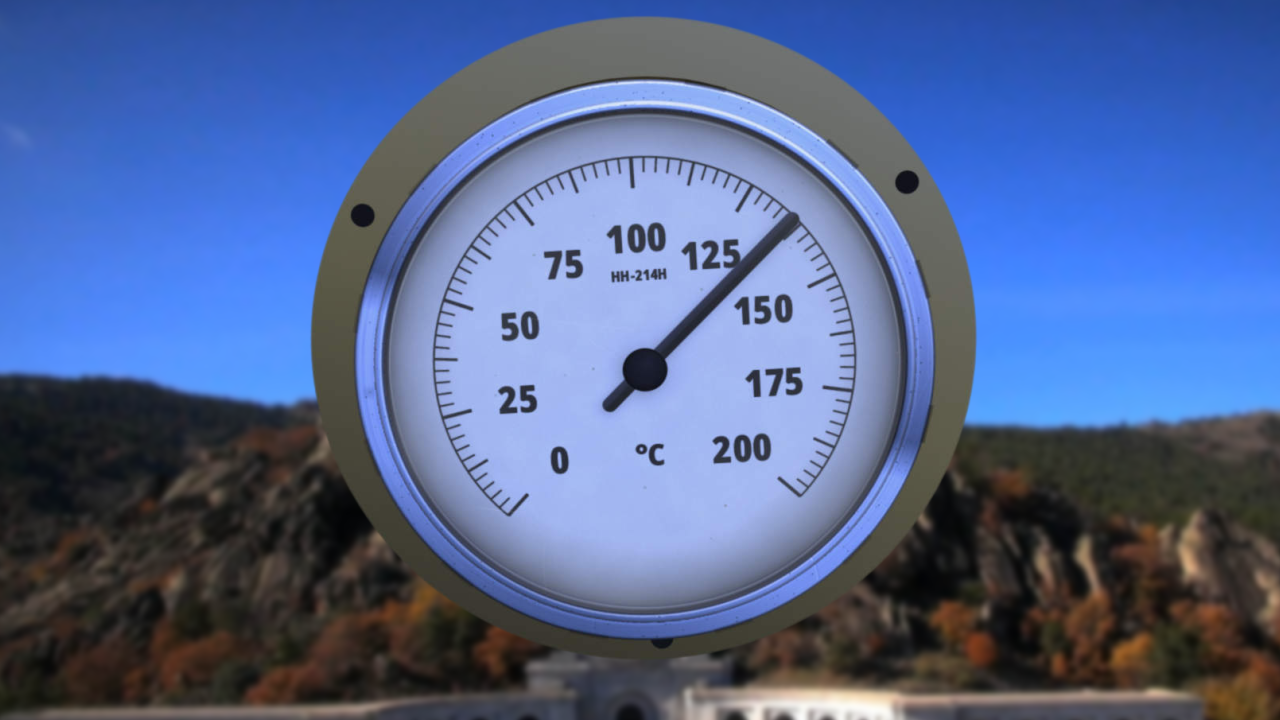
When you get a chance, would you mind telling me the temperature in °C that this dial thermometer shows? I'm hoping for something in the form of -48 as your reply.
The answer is 135
